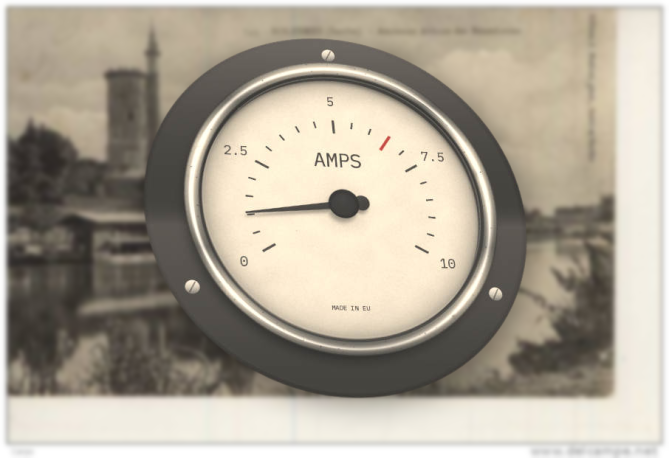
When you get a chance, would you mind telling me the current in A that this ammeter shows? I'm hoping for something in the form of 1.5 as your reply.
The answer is 1
